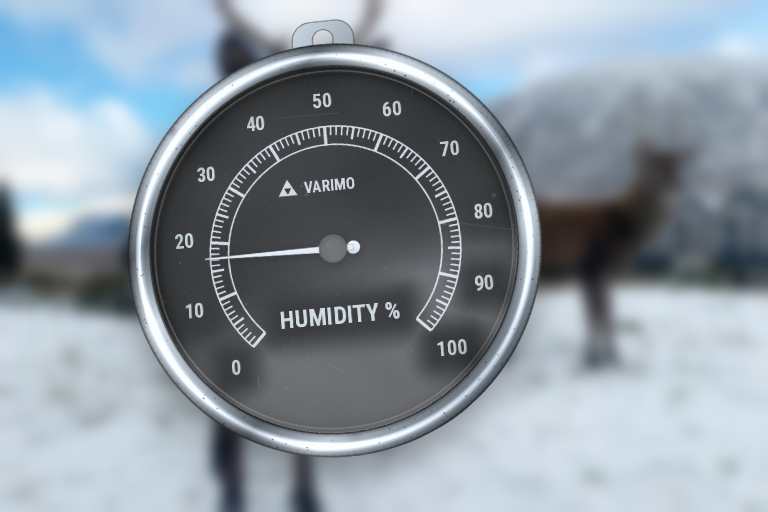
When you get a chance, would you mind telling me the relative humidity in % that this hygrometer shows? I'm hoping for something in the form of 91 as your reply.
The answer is 17
